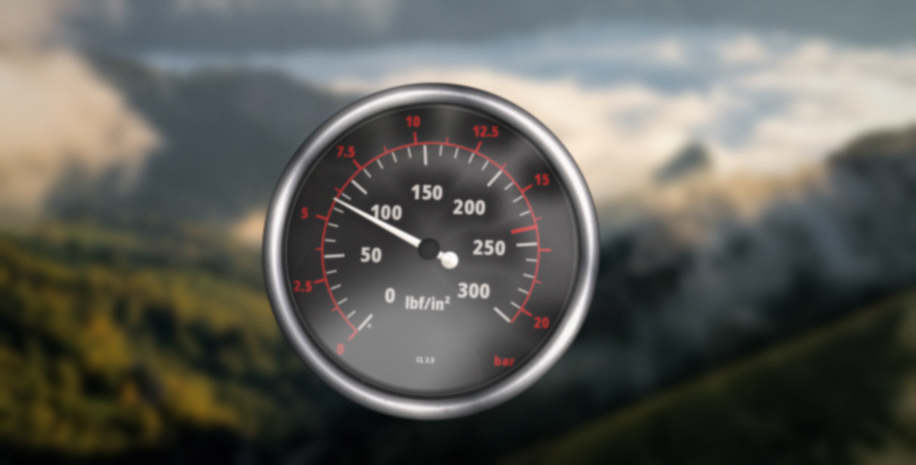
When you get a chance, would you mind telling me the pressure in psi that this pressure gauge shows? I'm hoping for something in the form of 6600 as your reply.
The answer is 85
